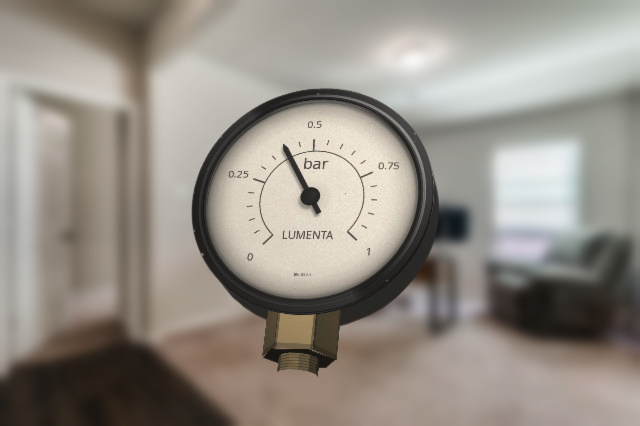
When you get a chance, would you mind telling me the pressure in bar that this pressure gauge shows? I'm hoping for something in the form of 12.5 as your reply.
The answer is 0.4
